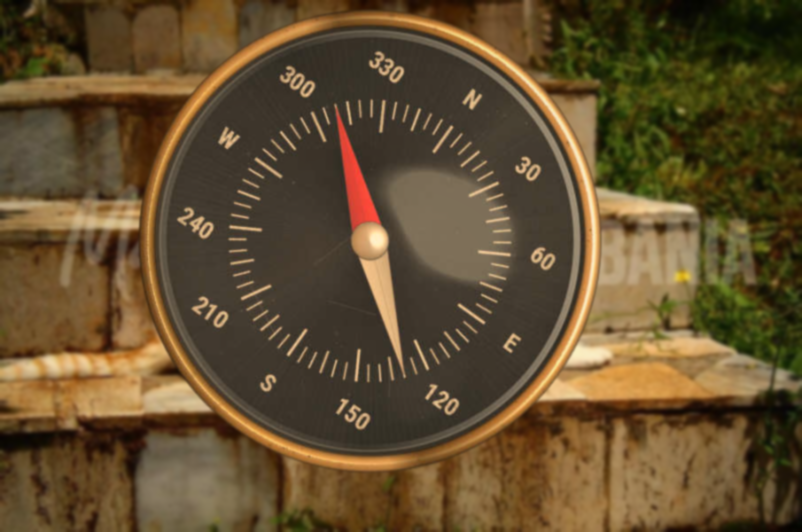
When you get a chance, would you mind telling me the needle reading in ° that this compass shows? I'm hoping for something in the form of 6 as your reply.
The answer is 310
